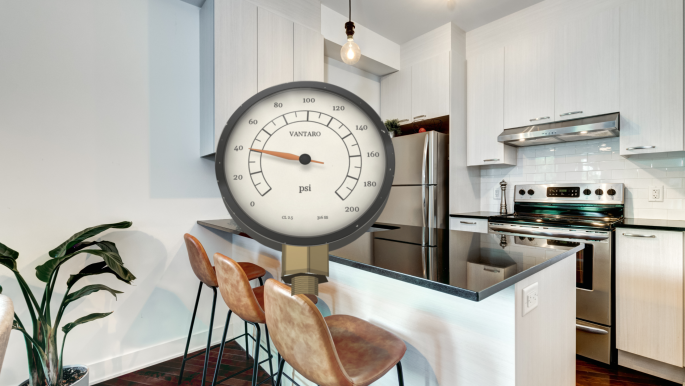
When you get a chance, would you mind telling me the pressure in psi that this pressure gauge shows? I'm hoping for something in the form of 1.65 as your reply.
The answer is 40
